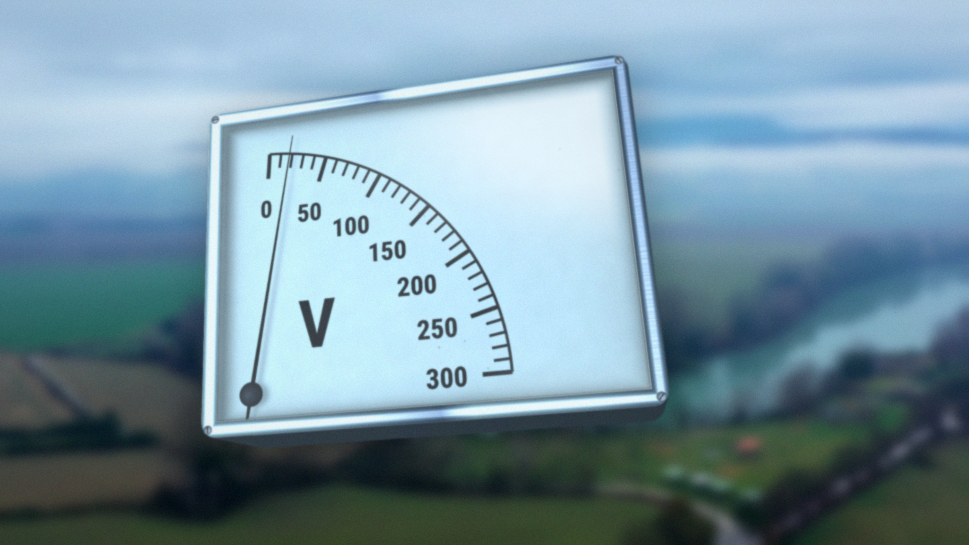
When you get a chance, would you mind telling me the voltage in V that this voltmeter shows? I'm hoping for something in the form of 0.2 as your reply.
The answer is 20
